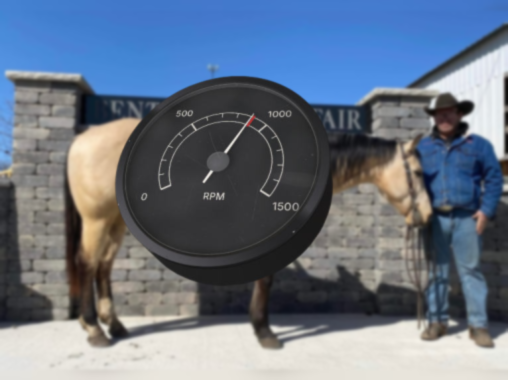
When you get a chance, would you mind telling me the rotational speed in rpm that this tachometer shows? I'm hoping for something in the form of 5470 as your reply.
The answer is 900
